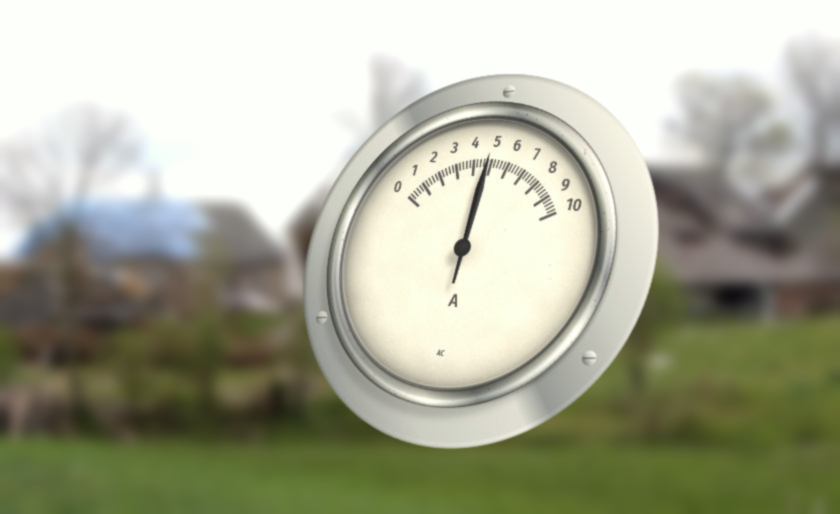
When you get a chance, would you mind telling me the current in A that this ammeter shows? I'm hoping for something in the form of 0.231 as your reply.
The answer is 5
